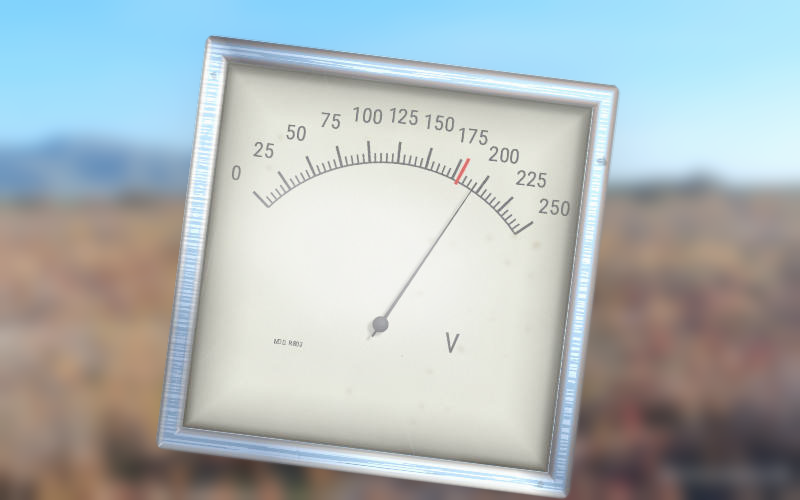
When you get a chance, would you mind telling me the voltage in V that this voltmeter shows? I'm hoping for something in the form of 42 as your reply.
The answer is 195
